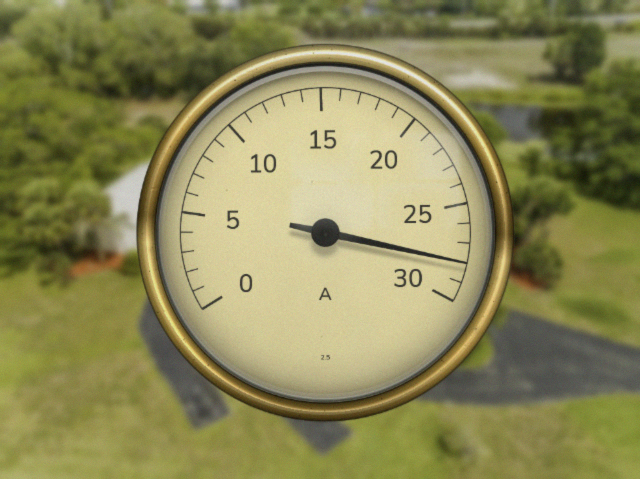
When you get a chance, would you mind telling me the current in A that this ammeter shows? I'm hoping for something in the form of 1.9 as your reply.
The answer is 28
